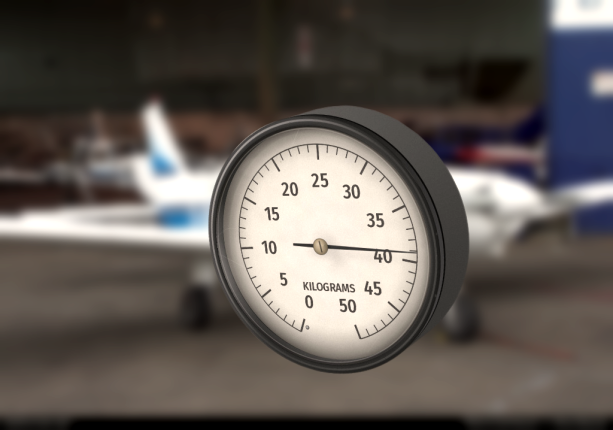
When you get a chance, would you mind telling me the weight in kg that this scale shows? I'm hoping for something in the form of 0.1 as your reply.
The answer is 39
